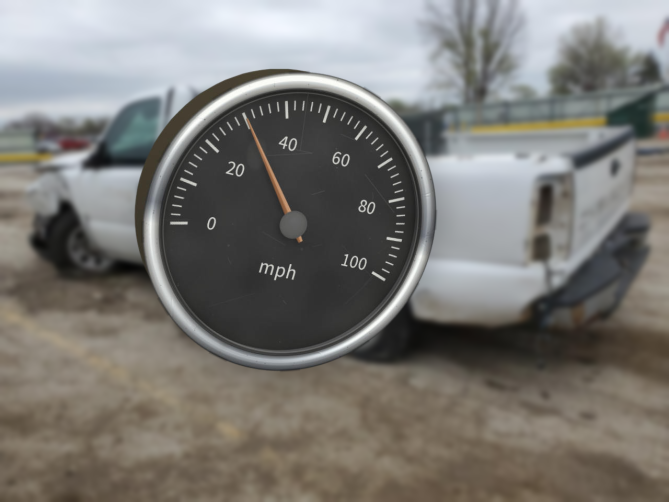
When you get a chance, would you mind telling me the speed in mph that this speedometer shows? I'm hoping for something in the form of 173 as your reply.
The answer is 30
